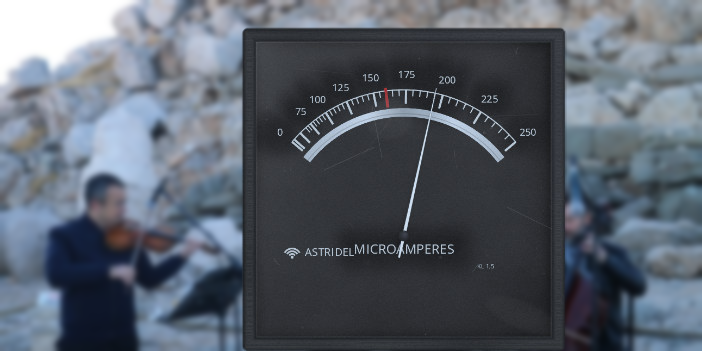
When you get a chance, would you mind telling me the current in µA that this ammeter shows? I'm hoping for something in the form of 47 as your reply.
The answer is 195
